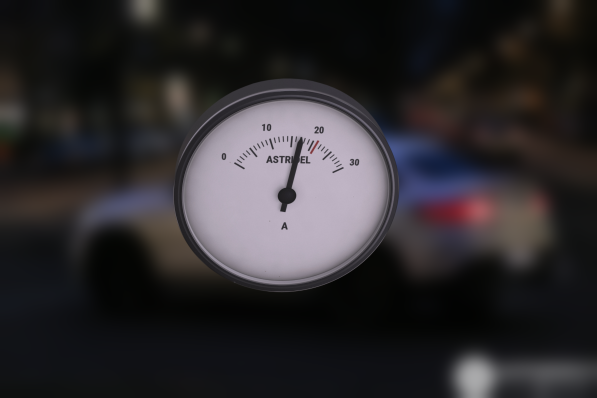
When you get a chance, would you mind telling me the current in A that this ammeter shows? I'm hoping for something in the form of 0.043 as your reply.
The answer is 17
